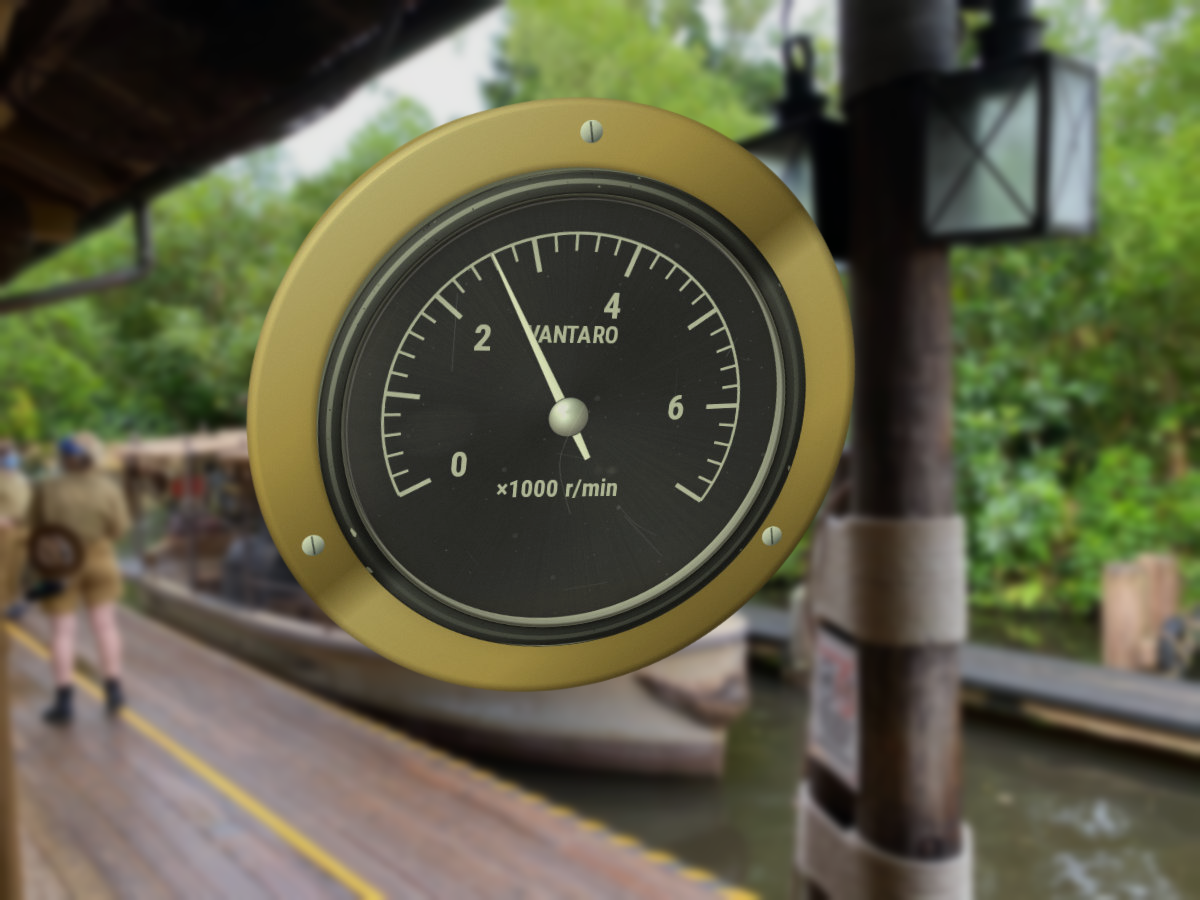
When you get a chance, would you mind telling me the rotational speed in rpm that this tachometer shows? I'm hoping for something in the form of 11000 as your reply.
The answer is 2600
